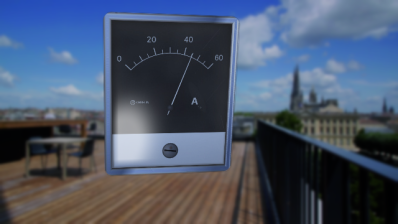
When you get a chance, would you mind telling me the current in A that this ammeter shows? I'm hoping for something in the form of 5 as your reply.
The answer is 45
